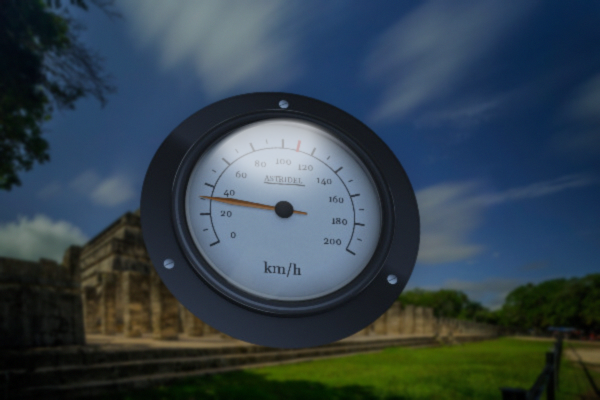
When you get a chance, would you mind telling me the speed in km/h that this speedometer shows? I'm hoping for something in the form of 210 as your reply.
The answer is 30
